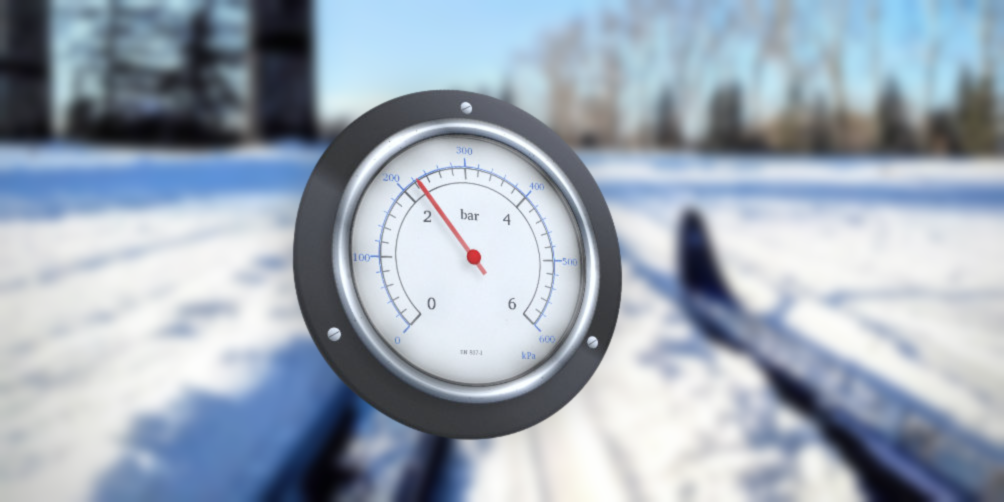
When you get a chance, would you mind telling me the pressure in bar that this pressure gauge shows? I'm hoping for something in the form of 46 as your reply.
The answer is 2.2
